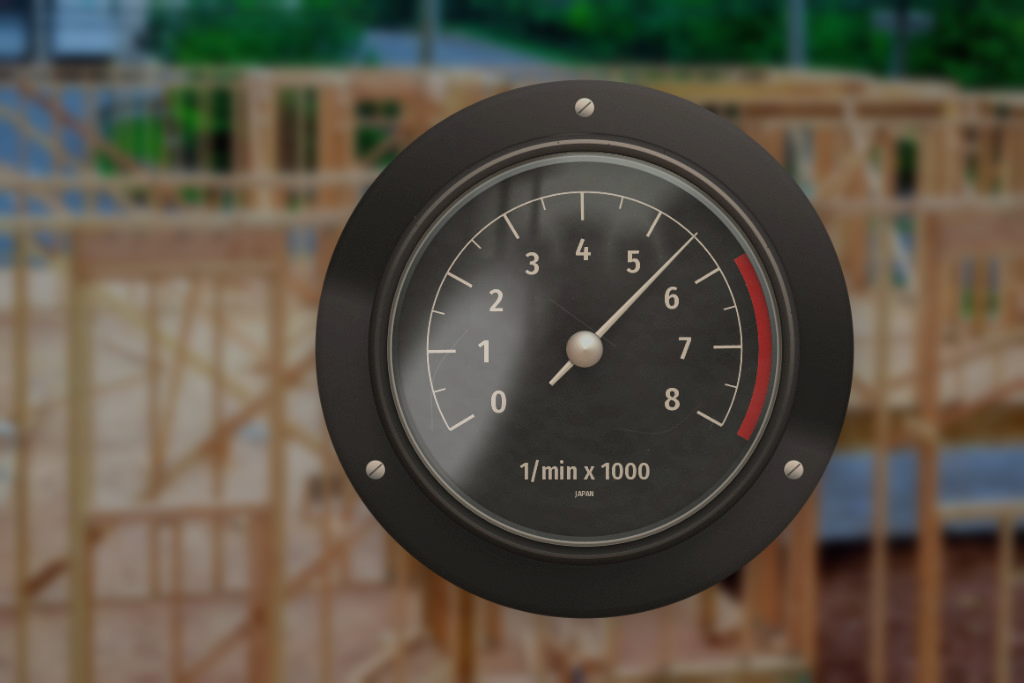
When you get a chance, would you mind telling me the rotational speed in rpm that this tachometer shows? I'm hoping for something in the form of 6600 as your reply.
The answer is 5500
